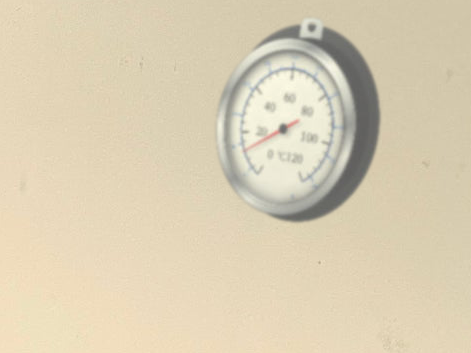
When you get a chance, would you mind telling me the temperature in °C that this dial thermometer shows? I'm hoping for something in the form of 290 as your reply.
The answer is 12
